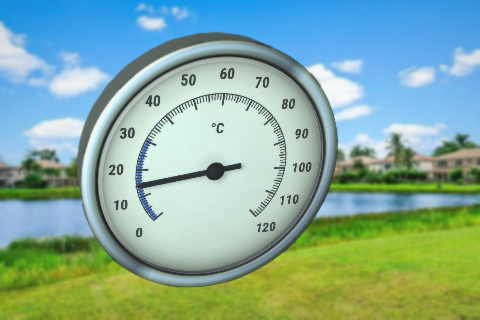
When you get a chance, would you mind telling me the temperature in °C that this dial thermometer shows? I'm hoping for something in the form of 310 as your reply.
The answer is 15
